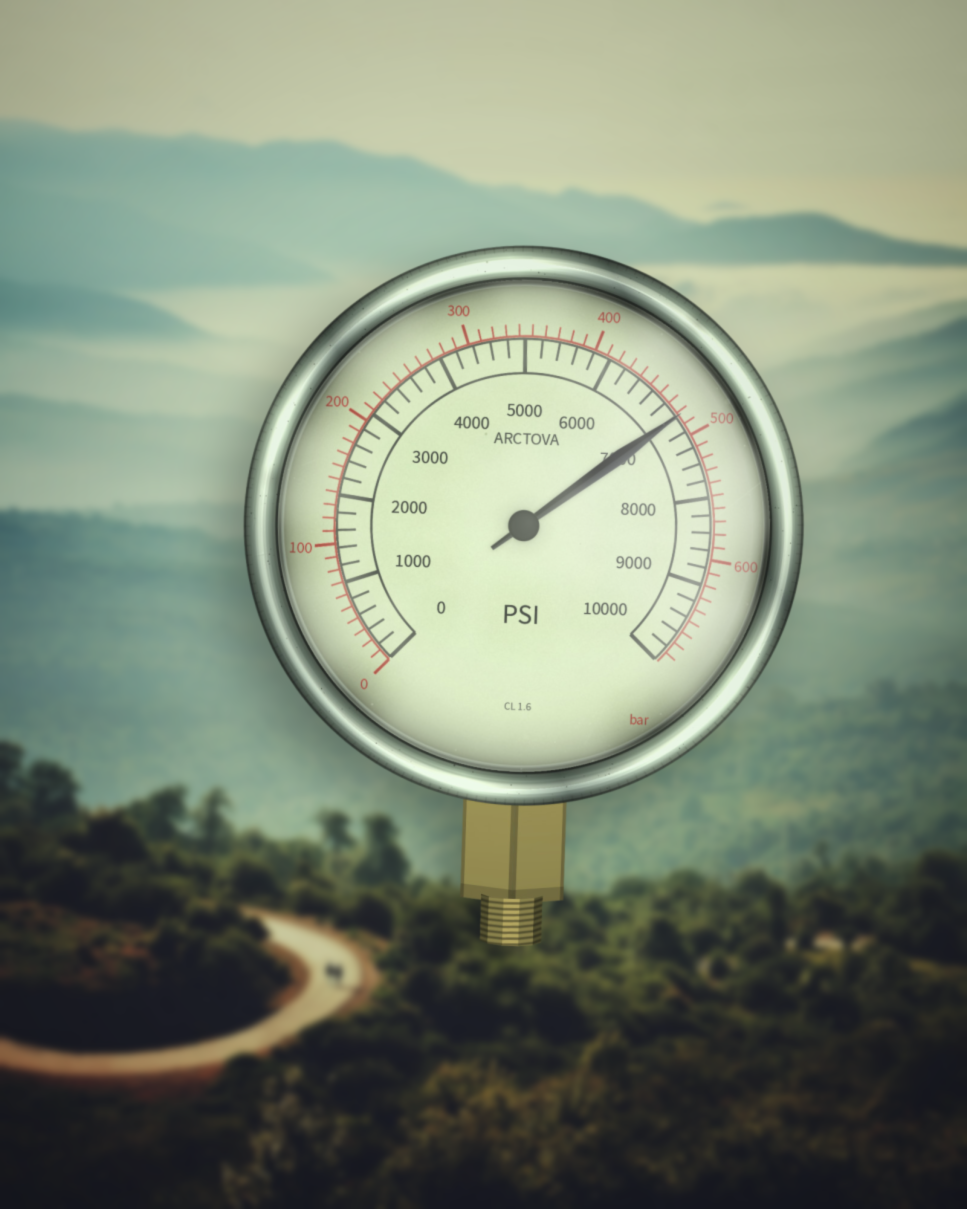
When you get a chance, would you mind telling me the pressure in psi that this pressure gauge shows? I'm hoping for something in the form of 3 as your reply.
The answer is 7000
